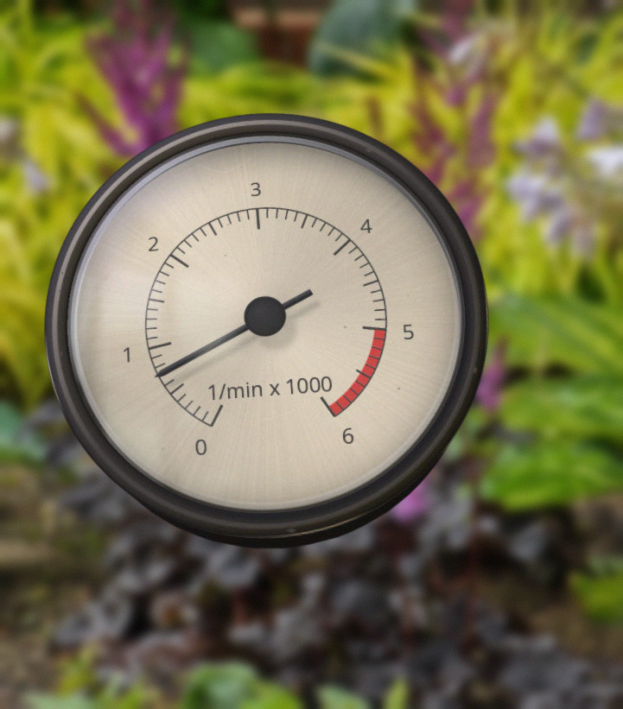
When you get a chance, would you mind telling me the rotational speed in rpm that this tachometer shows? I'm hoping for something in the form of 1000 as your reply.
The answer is 700
